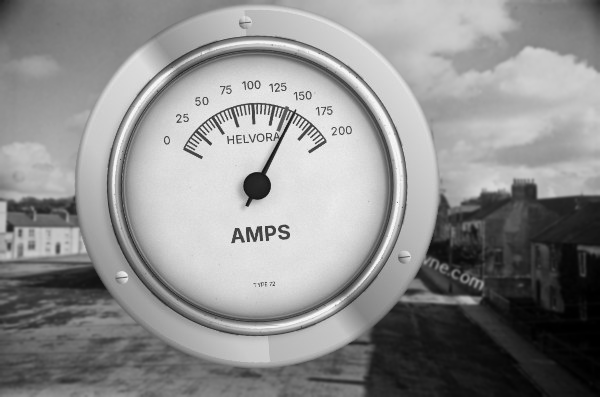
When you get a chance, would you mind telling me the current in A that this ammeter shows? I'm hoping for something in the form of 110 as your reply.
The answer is 150
